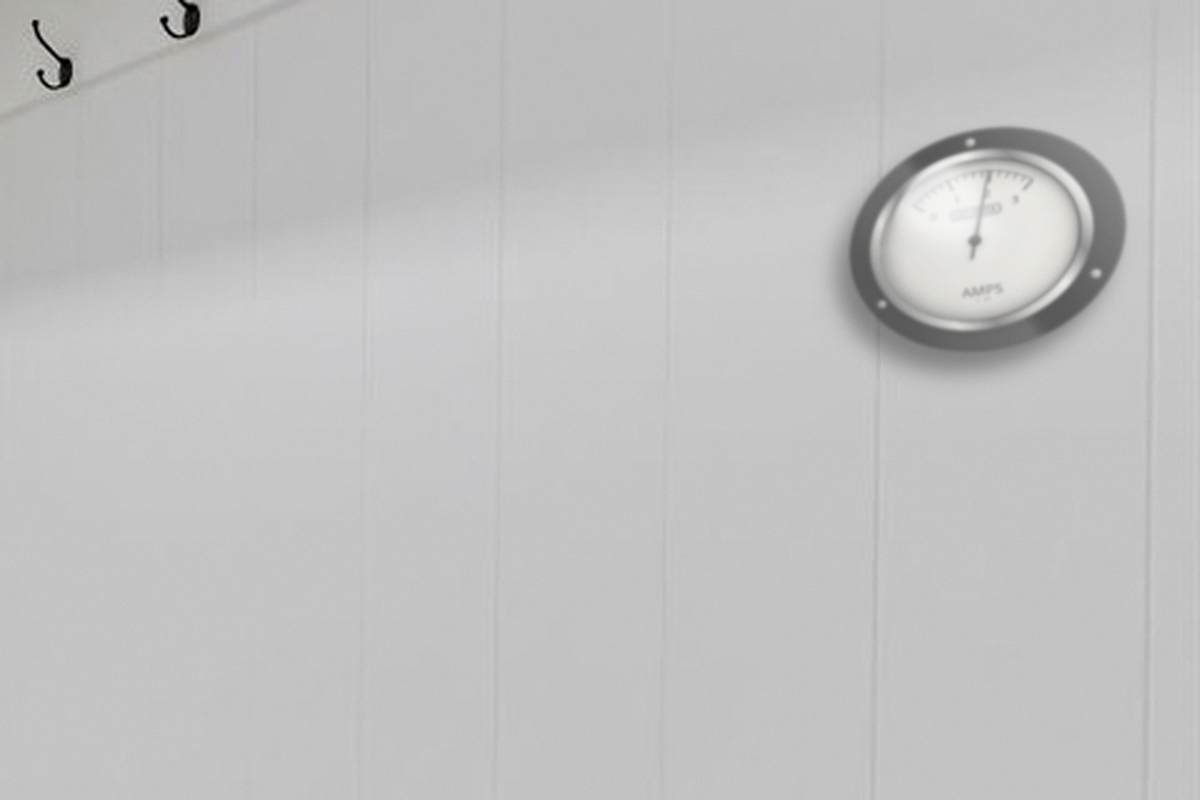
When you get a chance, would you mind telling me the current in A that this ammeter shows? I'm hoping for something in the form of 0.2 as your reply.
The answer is 2
